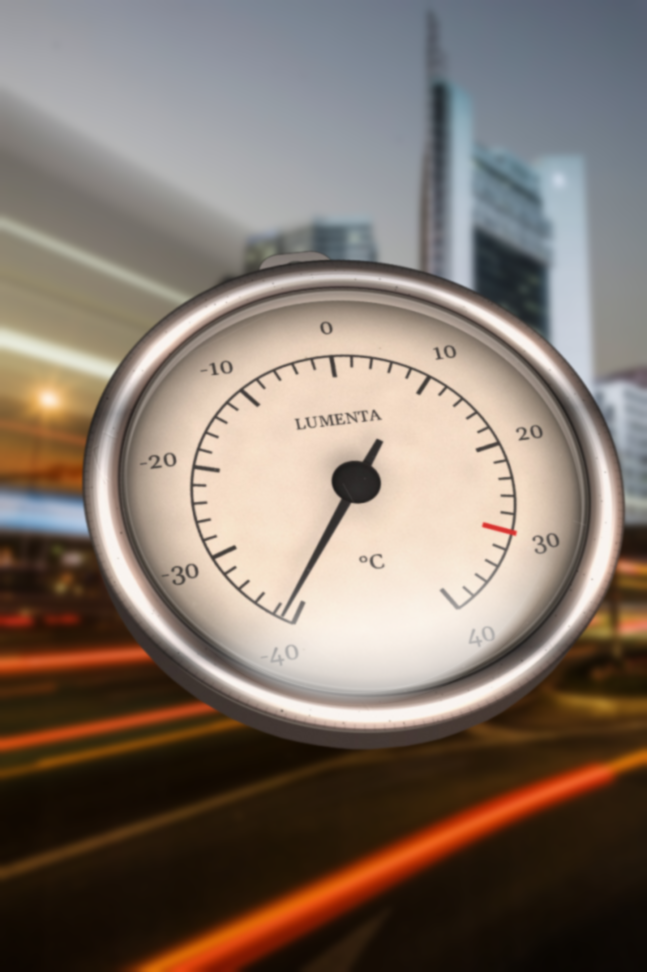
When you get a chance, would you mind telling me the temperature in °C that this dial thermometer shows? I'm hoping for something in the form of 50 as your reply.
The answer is -39
